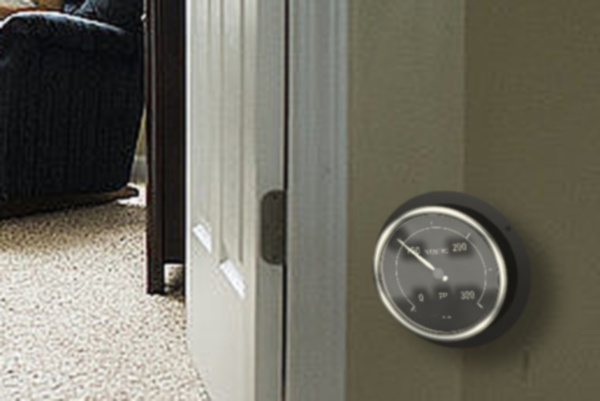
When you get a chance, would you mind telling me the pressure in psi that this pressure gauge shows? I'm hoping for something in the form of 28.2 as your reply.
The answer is 100
